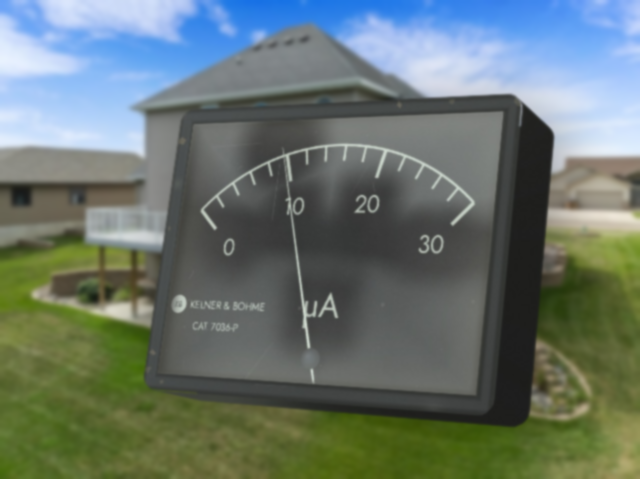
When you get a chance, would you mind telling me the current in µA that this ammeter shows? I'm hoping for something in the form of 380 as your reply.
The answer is 10
